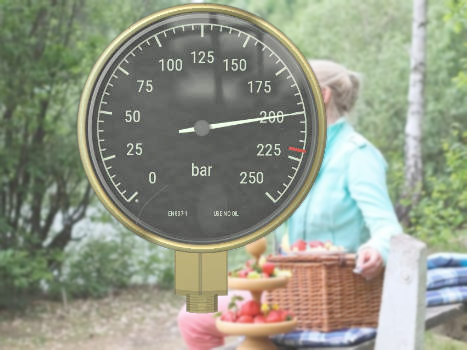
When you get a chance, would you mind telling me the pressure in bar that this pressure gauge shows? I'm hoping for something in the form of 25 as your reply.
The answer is 200
